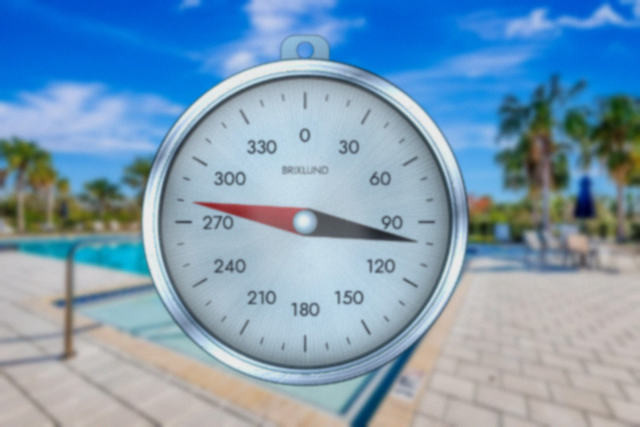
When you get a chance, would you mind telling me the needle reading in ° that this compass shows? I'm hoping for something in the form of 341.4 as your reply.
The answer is 280
